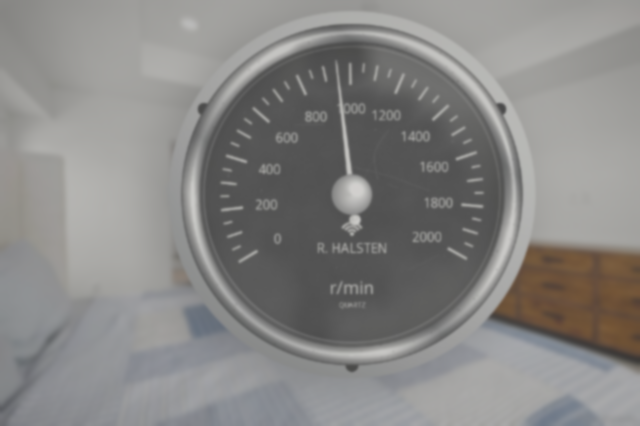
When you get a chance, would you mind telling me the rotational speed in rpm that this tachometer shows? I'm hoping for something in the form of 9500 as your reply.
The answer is 950
